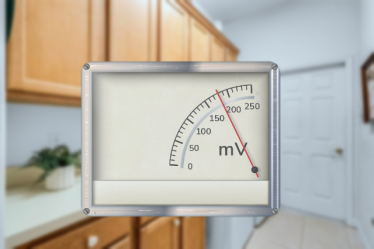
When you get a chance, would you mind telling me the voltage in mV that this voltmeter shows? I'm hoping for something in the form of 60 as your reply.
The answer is 180
